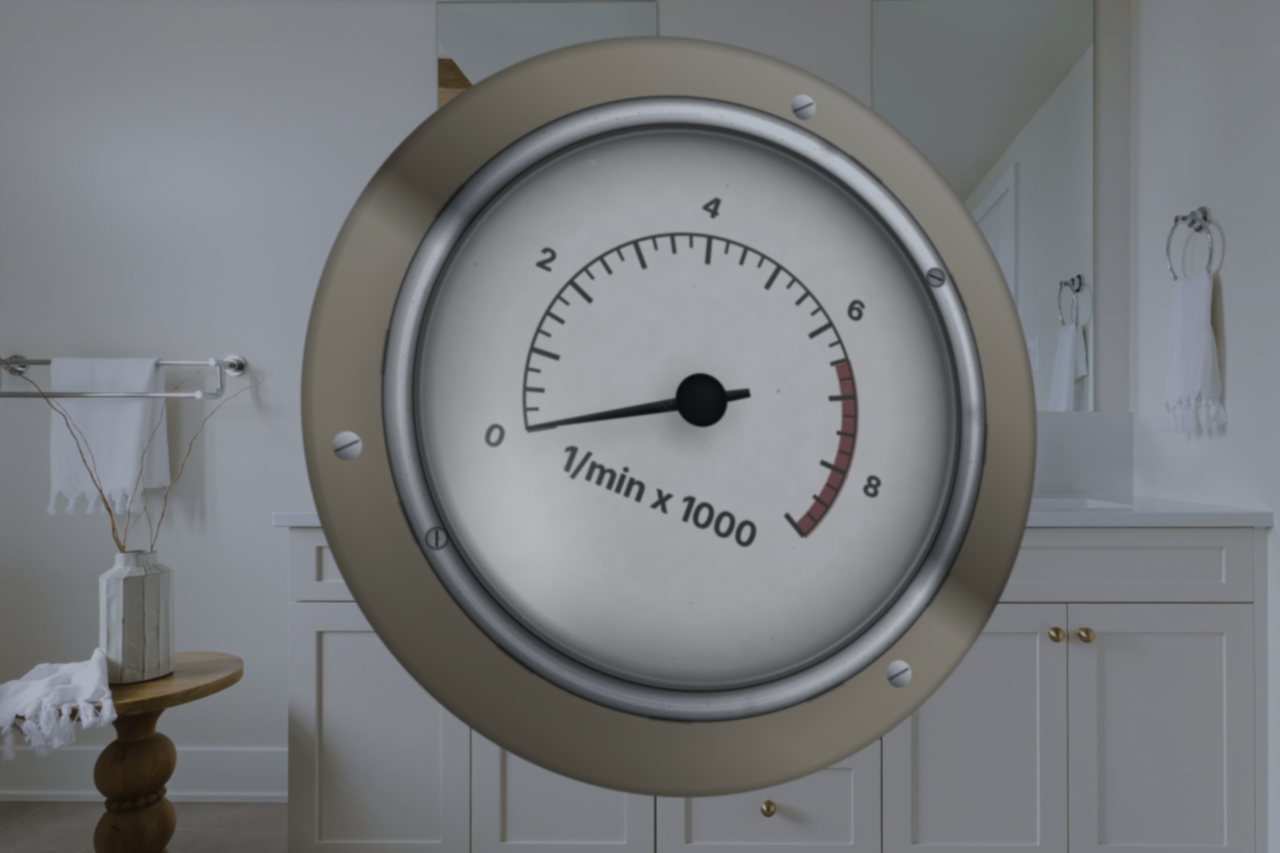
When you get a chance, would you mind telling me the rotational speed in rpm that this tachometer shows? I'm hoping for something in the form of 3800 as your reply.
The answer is 0
